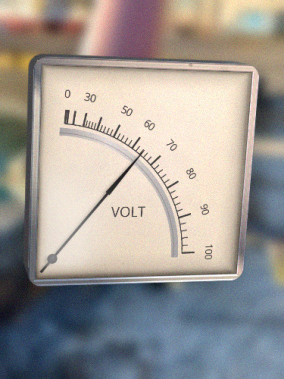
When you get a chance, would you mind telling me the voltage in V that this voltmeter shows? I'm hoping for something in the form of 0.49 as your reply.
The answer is 64
